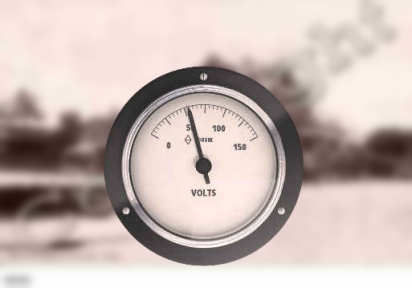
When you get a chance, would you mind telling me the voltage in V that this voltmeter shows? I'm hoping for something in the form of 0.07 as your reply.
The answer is 55
